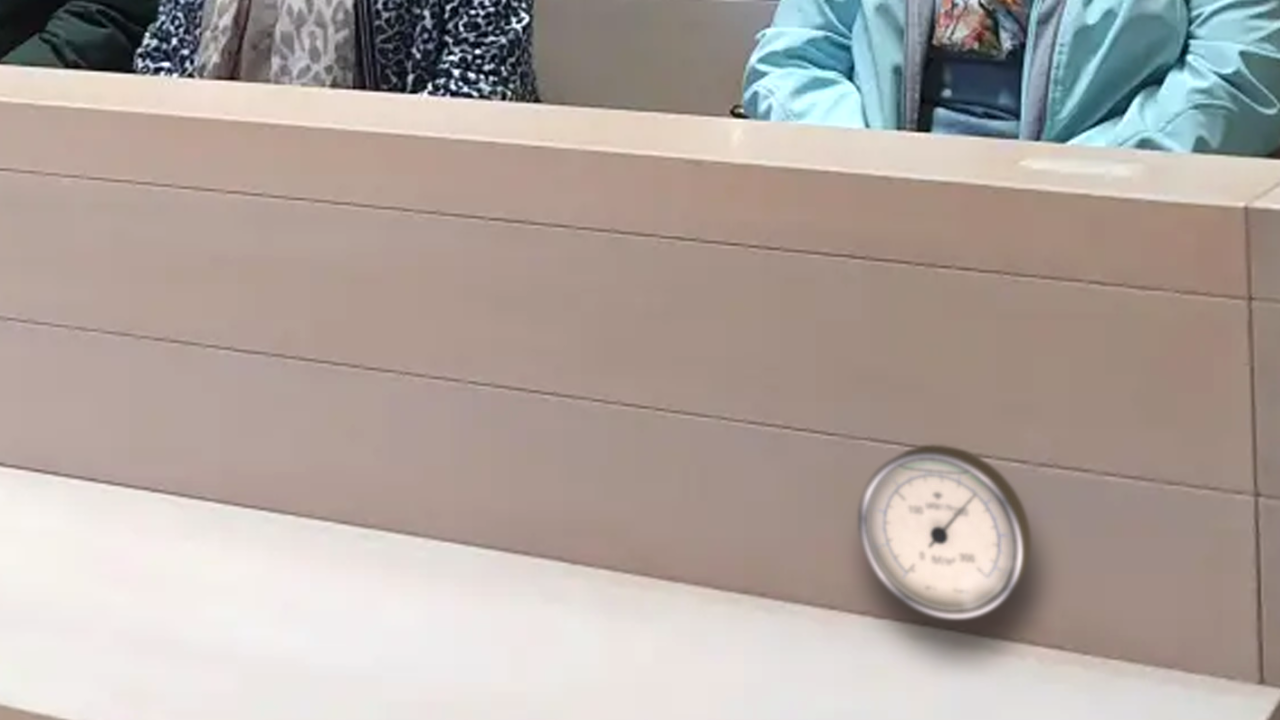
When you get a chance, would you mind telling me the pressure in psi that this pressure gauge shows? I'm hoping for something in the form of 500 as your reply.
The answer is 200
